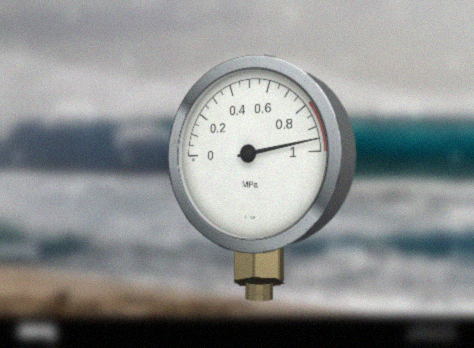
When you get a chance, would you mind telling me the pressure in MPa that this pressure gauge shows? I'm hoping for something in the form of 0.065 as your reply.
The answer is 0.95
